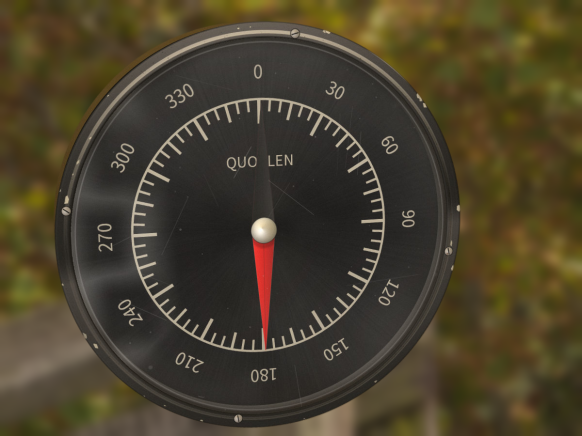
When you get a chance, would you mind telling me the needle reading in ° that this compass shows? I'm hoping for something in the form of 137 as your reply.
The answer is 180
